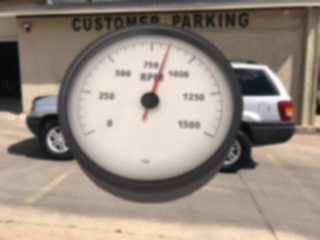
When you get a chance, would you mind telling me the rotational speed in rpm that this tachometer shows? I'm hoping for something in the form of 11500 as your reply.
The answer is 850
